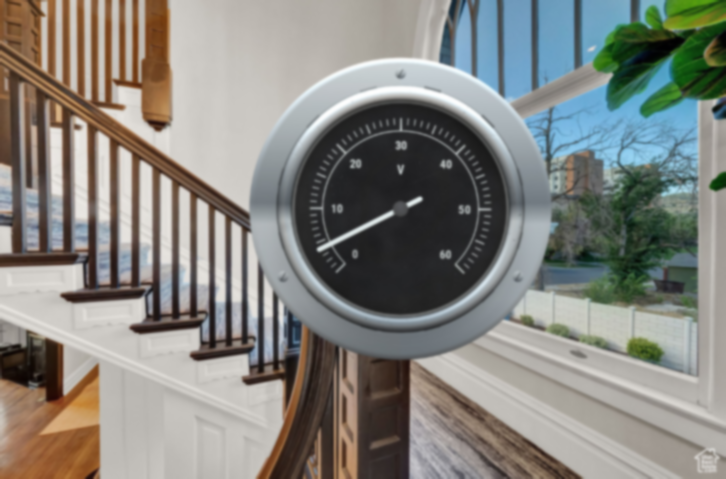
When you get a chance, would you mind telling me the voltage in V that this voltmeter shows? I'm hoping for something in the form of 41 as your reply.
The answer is 4
